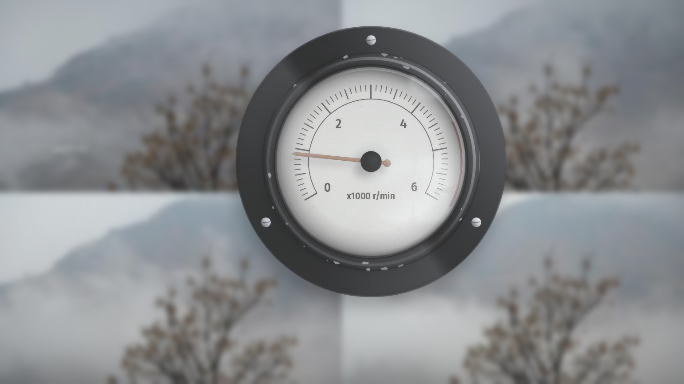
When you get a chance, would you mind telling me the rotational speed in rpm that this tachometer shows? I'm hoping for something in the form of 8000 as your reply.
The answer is 900
